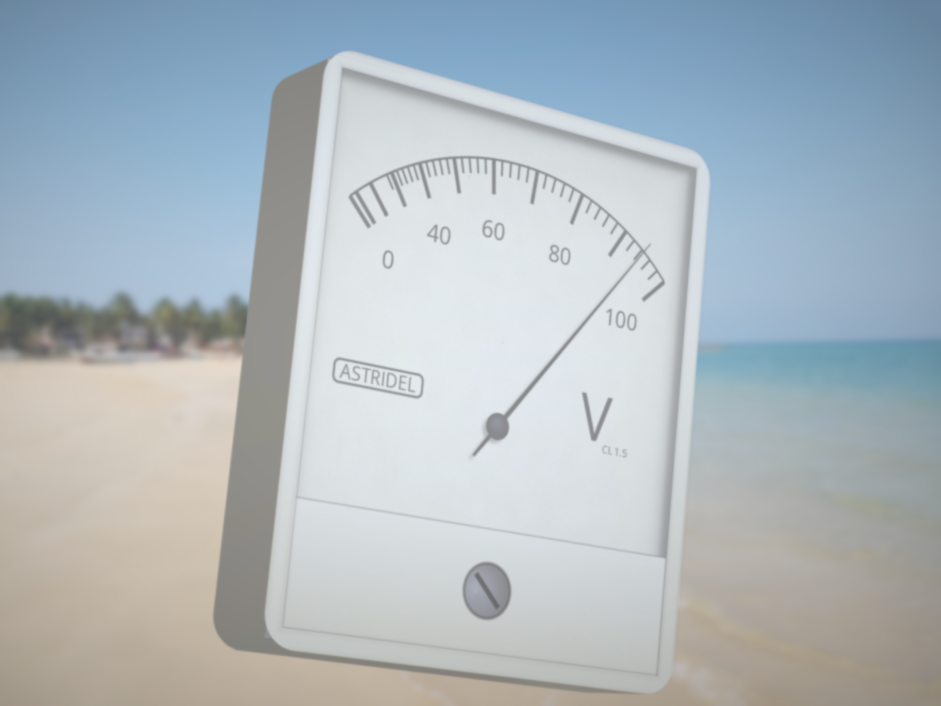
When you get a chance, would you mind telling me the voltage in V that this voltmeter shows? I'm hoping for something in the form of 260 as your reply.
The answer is 94
